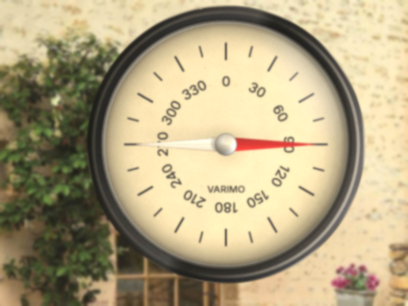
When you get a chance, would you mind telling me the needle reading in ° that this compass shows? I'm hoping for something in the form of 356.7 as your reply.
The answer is 90
